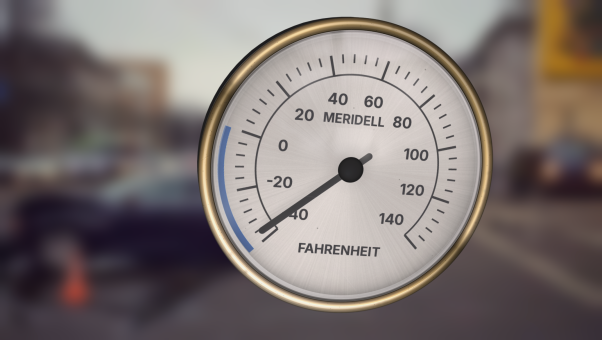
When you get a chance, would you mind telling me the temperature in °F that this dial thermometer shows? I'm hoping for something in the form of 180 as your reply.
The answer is -36
